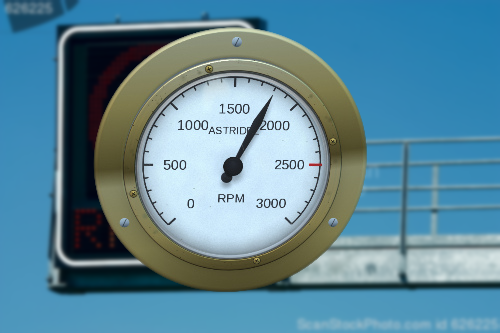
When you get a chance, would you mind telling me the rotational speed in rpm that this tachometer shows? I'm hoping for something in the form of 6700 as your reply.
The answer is 1800
